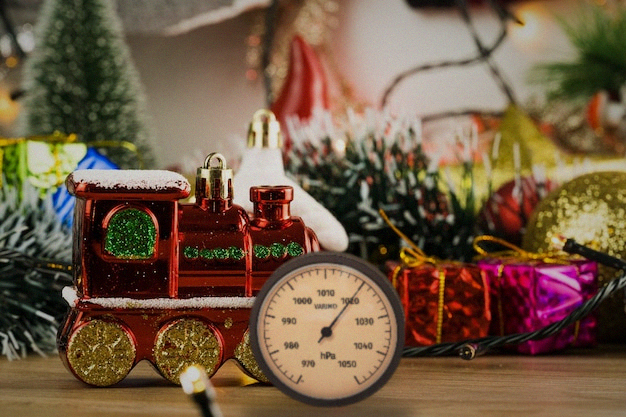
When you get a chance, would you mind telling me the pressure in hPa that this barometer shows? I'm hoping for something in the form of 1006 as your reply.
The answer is 1020
